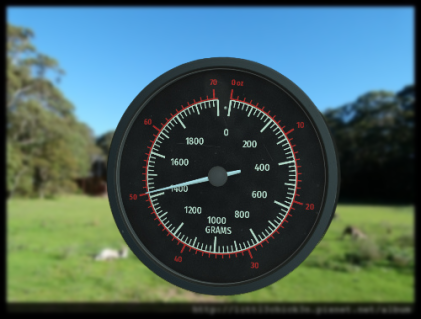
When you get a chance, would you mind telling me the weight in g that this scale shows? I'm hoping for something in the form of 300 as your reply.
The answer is 1420
